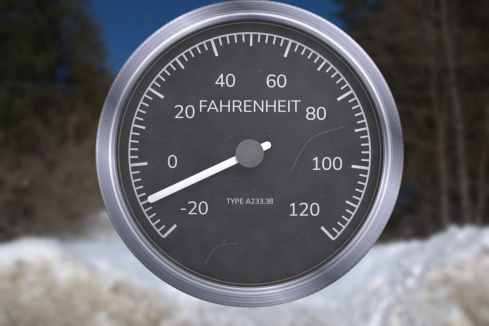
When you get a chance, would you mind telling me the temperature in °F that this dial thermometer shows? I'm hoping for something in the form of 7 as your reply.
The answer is -10
